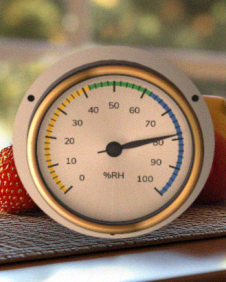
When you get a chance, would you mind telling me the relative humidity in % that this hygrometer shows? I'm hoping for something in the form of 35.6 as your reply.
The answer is 78
